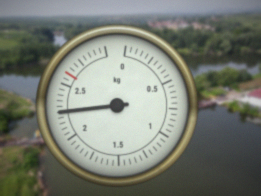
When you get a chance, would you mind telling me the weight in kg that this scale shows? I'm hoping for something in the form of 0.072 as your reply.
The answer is 2.25
